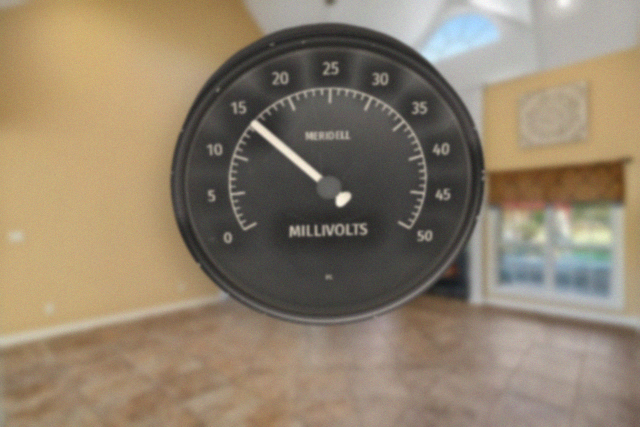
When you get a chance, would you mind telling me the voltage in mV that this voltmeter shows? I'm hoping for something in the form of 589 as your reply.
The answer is 15
